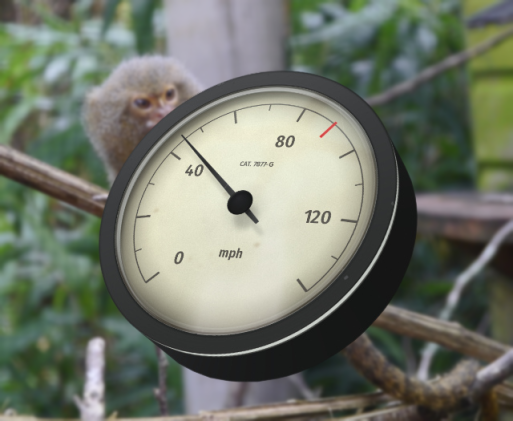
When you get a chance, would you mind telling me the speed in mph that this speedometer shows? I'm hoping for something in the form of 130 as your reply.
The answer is 45
